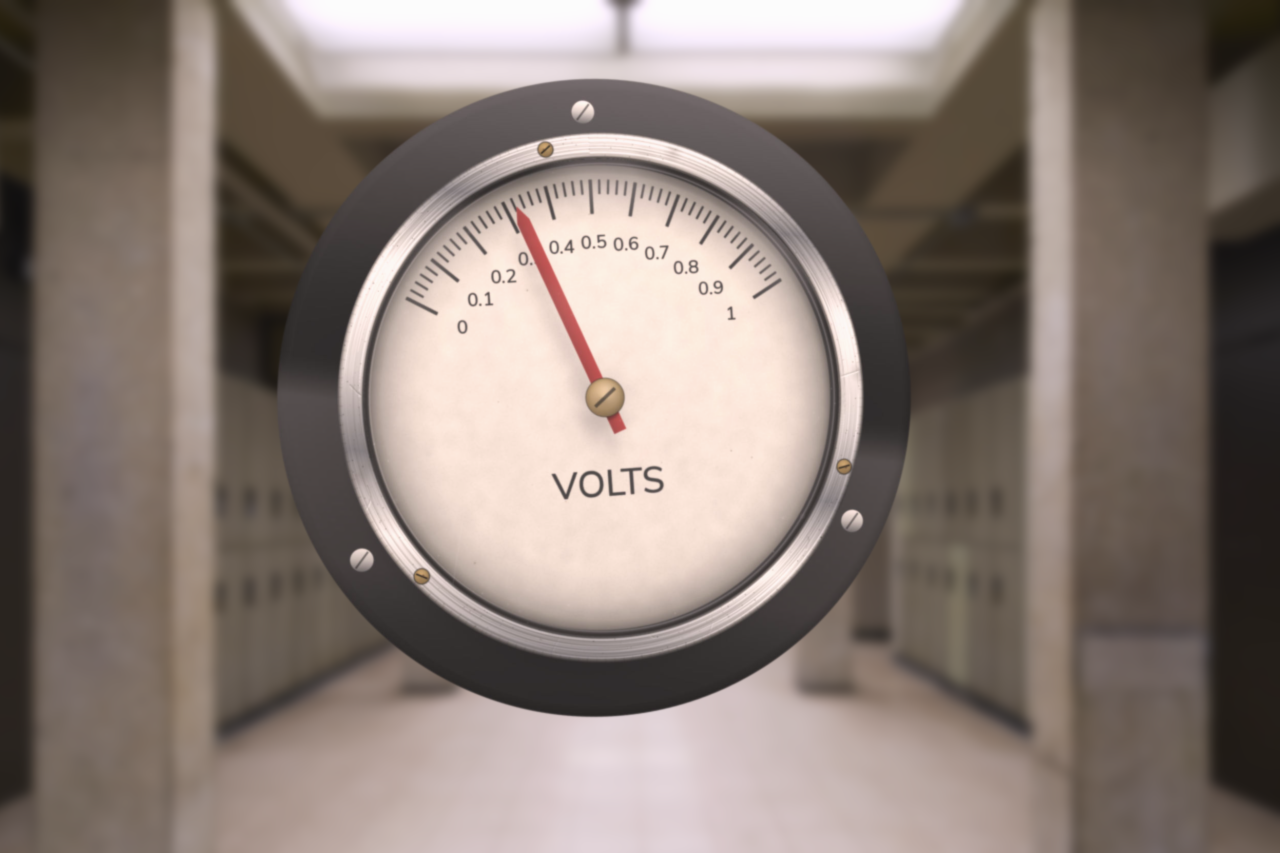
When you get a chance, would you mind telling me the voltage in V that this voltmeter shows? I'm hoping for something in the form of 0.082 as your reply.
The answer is 0.32
